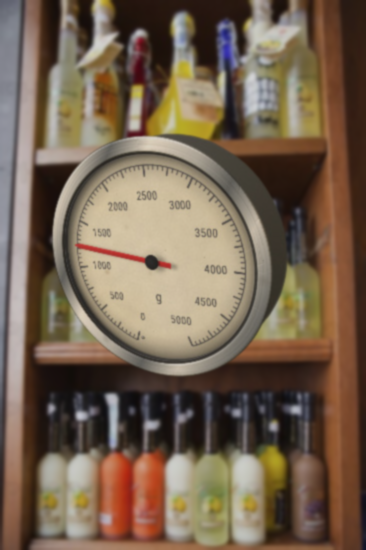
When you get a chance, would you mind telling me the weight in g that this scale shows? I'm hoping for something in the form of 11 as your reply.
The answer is 1250
